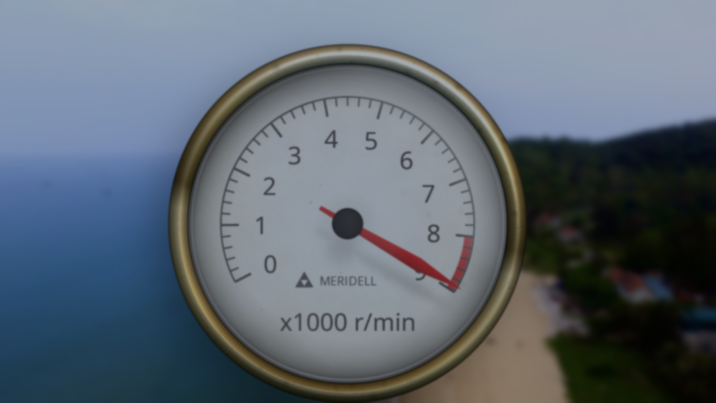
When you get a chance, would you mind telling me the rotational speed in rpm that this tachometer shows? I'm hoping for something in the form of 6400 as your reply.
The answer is 8900
